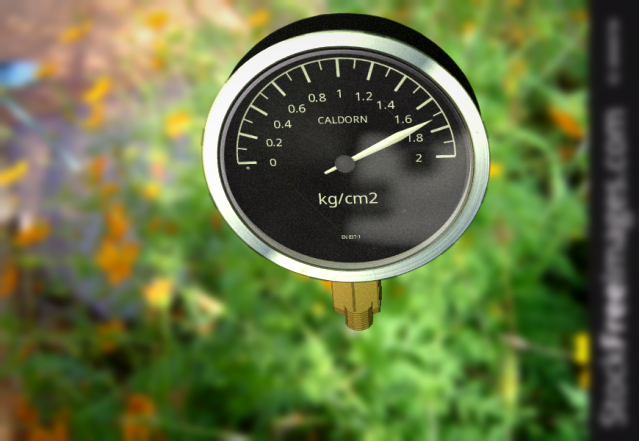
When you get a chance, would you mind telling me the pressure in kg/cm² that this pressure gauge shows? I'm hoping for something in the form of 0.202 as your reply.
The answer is 1.7
